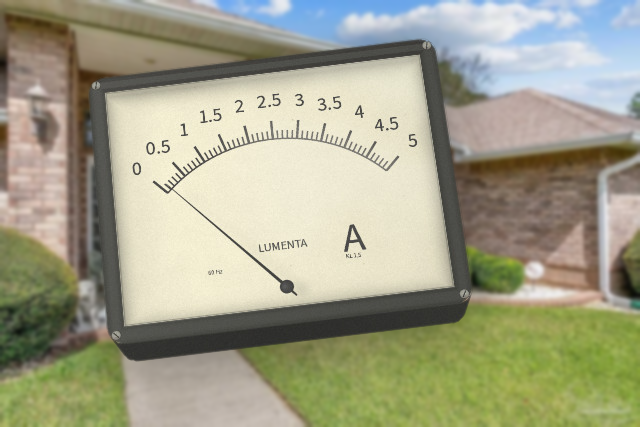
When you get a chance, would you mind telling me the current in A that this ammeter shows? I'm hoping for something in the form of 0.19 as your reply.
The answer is 0.1
